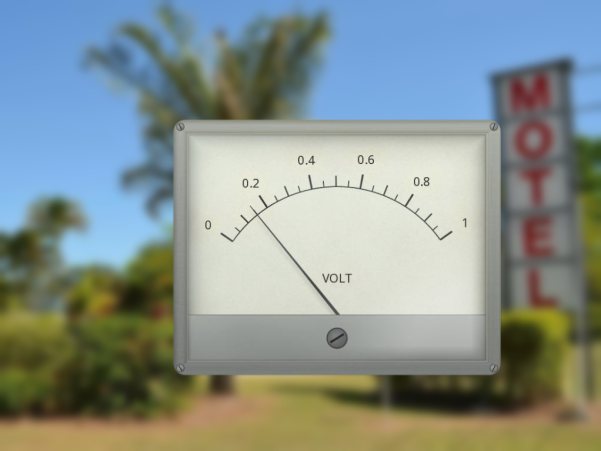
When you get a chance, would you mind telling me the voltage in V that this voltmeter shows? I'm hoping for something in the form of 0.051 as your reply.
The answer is 0.15
